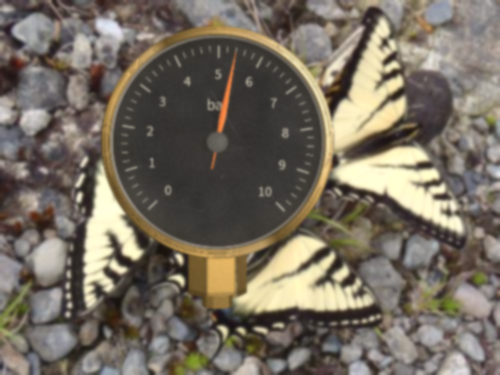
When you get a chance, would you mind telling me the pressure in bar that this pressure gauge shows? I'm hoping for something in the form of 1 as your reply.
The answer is 5.4
